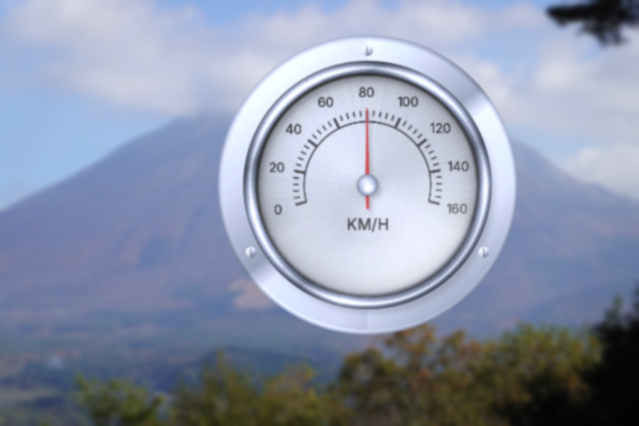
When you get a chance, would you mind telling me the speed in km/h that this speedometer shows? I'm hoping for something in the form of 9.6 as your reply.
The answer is 80
